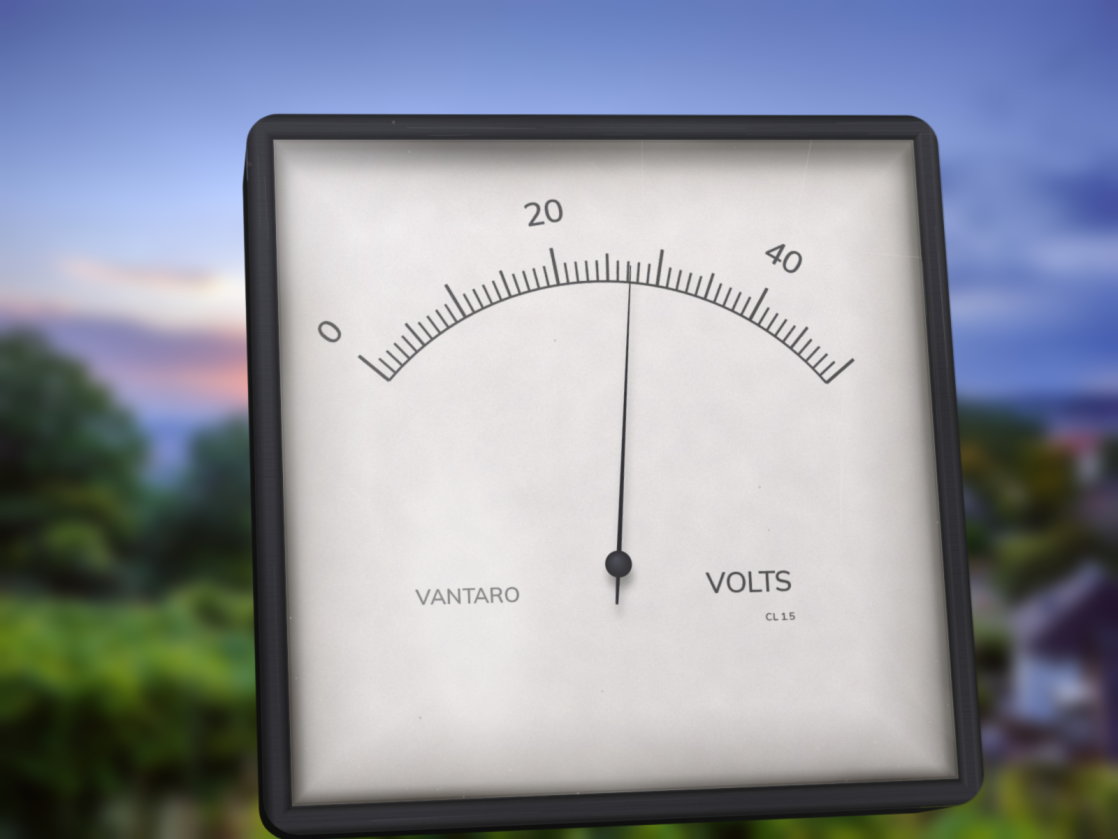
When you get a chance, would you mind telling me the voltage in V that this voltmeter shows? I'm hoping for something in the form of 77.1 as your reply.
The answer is 27
